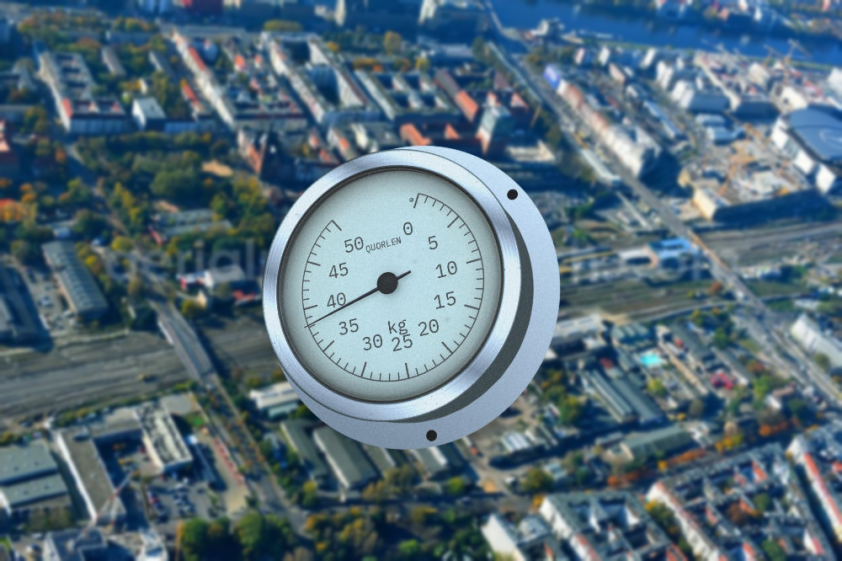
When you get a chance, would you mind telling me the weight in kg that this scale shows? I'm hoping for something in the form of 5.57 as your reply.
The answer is 38
